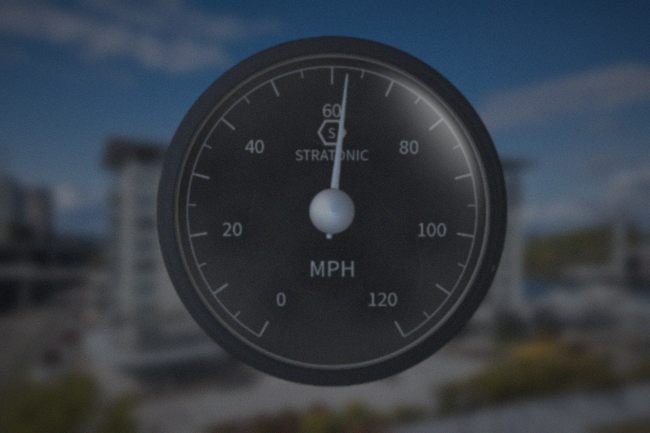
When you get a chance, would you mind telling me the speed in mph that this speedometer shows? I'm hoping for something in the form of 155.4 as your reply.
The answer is 62.5
